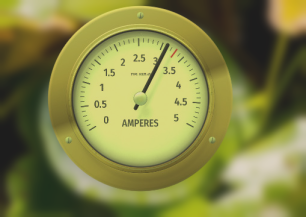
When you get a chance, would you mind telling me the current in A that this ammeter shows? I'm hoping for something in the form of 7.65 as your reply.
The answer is 3.1
